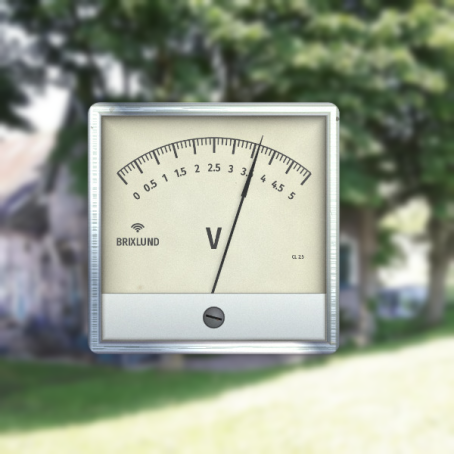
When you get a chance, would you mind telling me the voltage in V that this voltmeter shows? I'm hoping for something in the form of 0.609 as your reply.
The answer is 3.6
